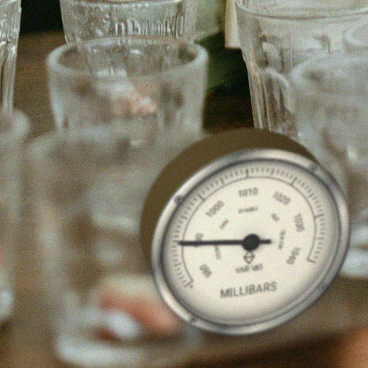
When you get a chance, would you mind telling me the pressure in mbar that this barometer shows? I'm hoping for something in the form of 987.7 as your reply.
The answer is 990
